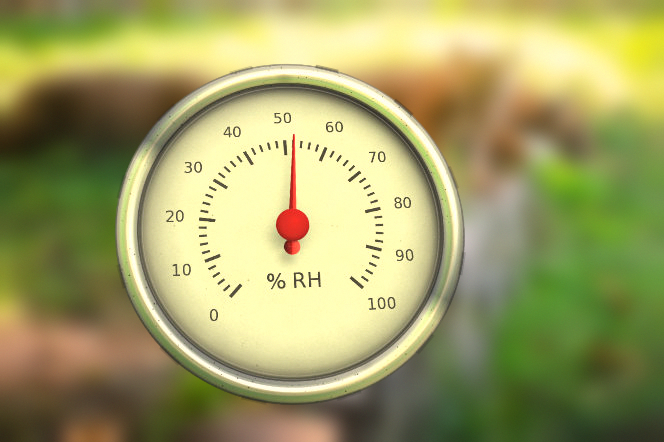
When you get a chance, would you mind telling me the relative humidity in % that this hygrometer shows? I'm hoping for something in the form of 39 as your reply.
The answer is 52
